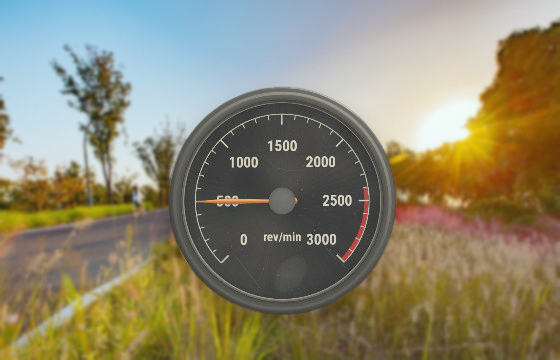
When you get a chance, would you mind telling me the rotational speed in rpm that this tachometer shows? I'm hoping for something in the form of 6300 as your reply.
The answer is 500
